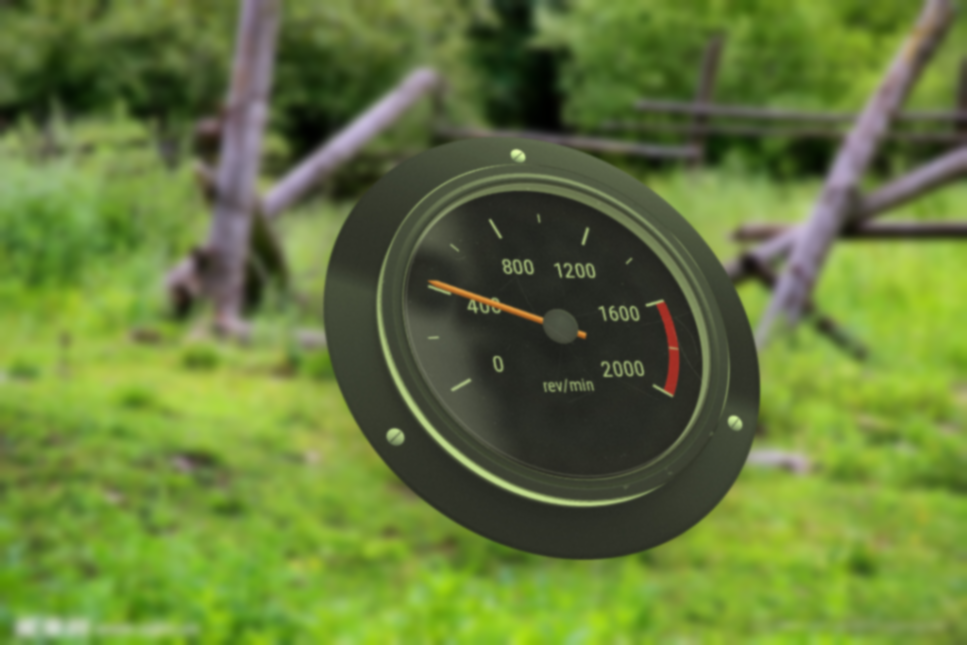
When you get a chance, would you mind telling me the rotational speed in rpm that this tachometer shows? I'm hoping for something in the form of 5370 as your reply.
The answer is 400
